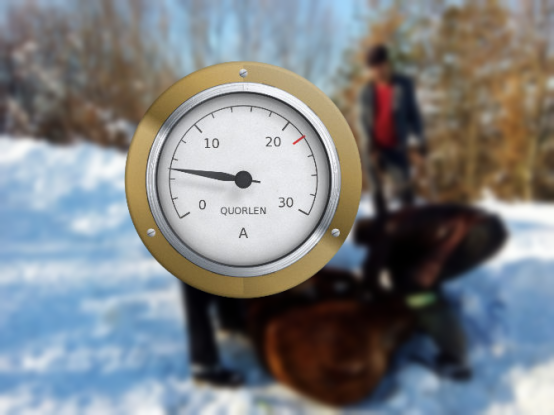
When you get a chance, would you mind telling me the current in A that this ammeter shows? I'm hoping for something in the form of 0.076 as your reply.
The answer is 5
